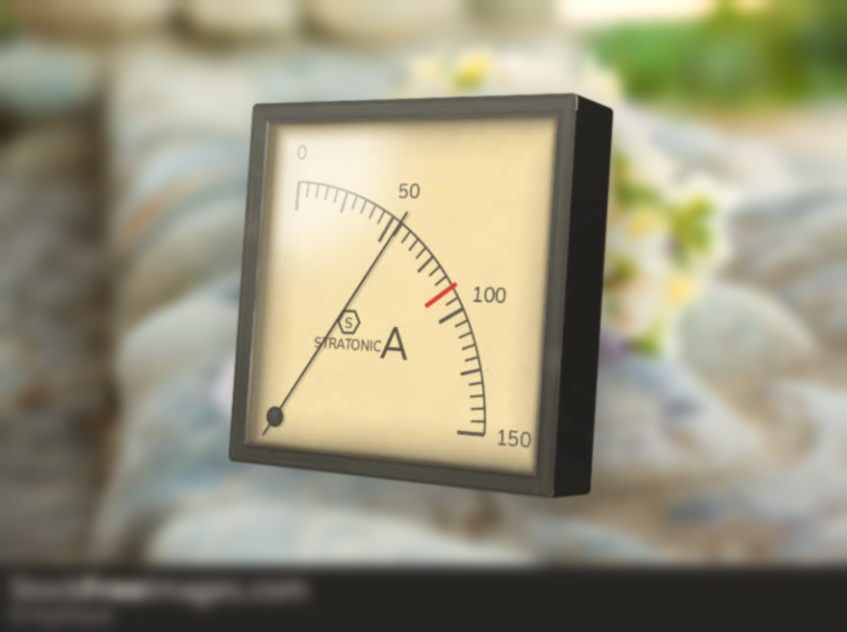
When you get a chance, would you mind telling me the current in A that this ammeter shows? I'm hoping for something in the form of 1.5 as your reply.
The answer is 55
